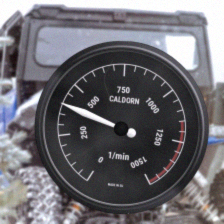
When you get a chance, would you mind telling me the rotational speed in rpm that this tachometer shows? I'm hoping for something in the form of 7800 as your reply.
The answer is 400
